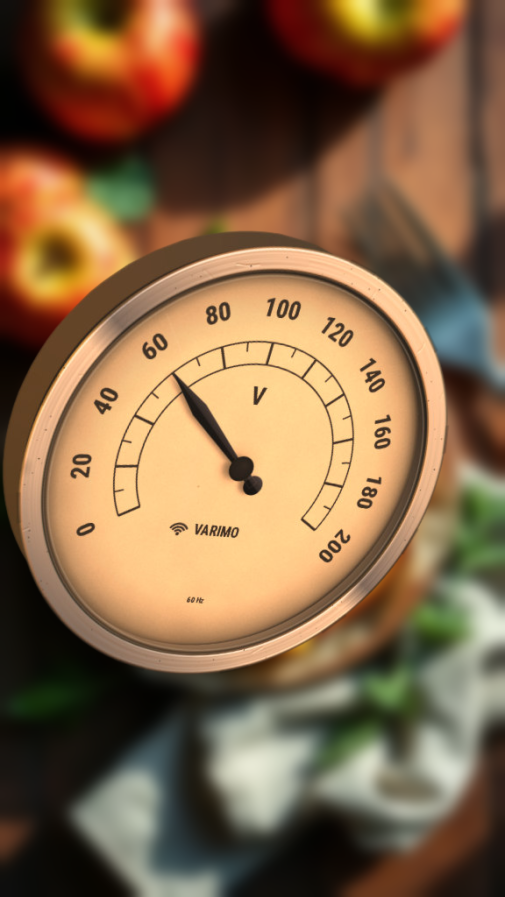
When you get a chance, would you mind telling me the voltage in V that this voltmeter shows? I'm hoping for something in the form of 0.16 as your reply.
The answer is 60
